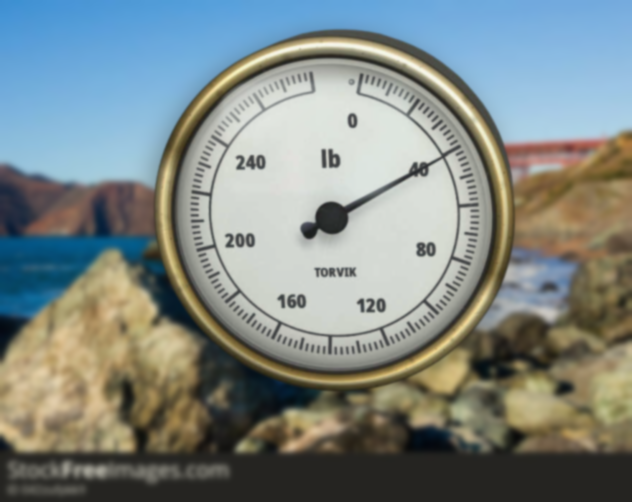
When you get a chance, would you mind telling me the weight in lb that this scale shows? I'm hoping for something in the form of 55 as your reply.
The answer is 40
